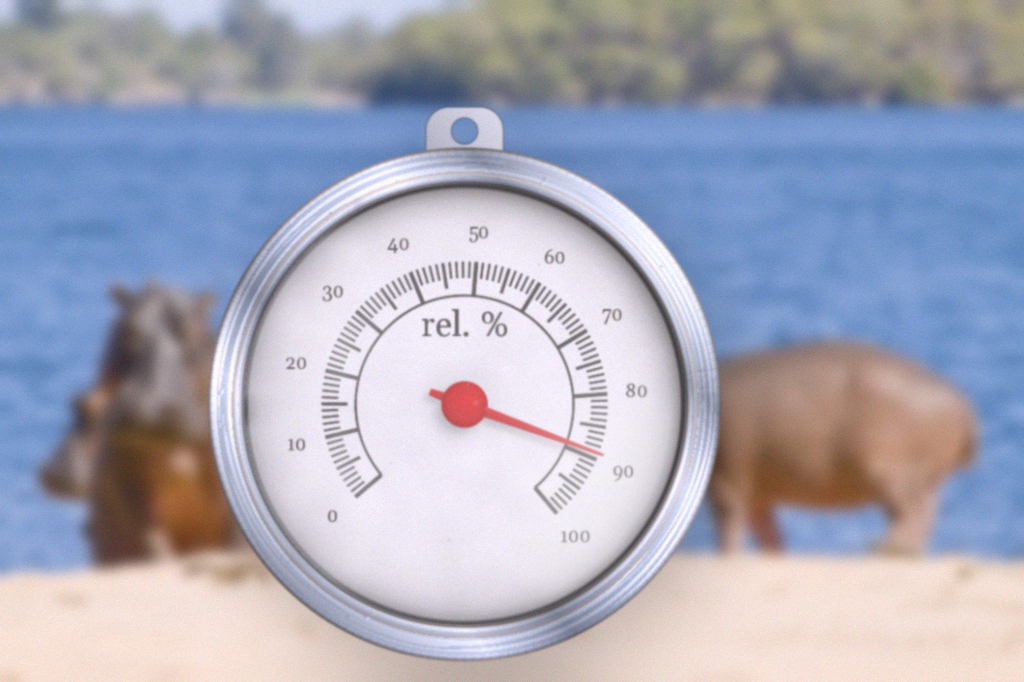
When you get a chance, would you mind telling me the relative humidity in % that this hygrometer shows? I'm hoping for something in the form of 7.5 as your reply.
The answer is 89
